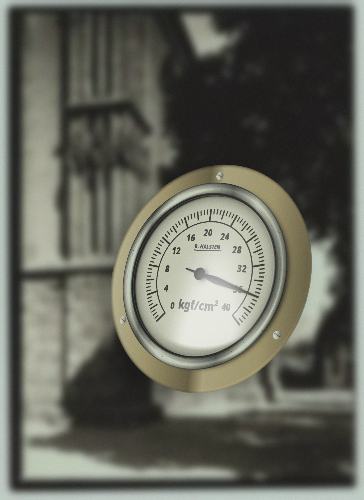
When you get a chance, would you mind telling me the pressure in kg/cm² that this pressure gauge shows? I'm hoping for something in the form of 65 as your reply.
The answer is 36
